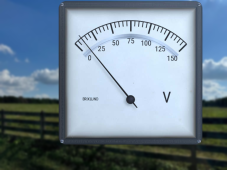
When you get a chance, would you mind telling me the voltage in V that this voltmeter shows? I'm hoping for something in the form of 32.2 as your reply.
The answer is 10
